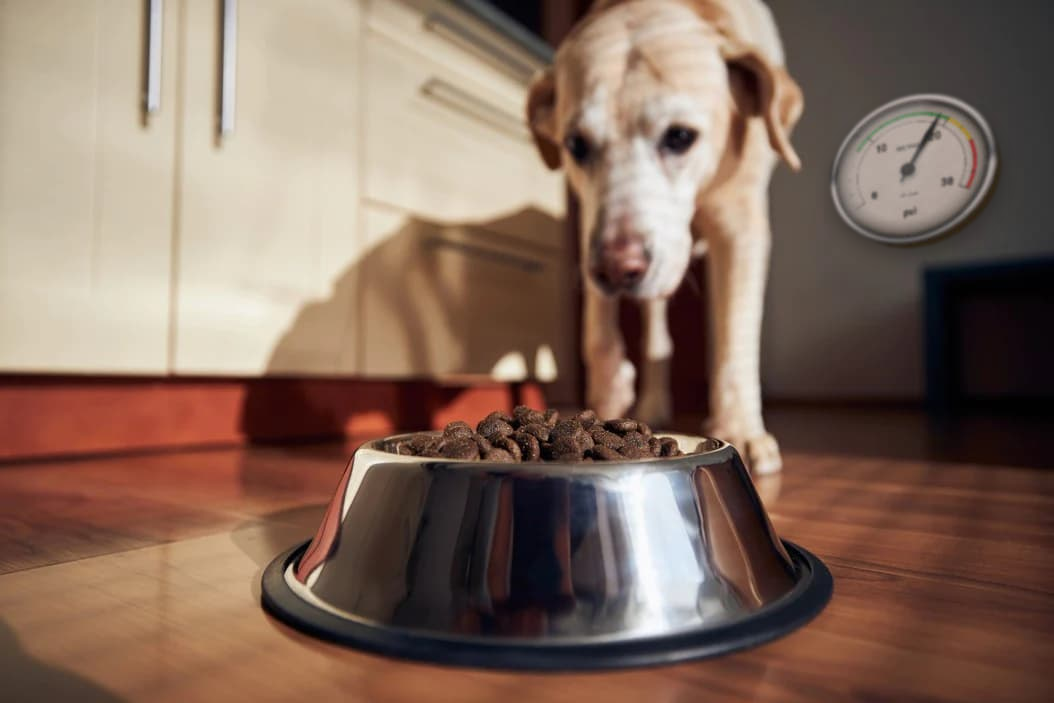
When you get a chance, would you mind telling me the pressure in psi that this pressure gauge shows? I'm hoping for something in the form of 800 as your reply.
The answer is 19
